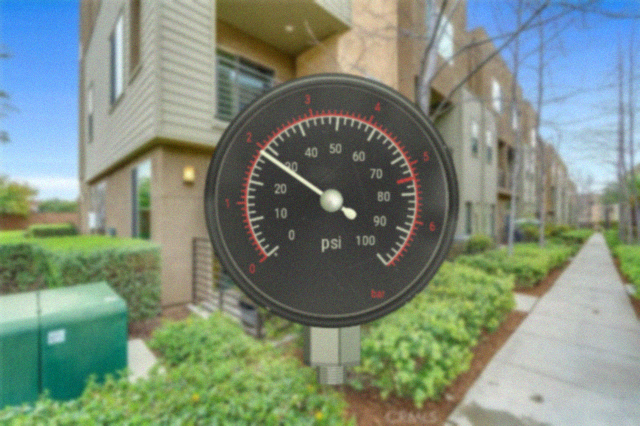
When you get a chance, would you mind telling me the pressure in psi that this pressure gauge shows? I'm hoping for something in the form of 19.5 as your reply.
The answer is 28
